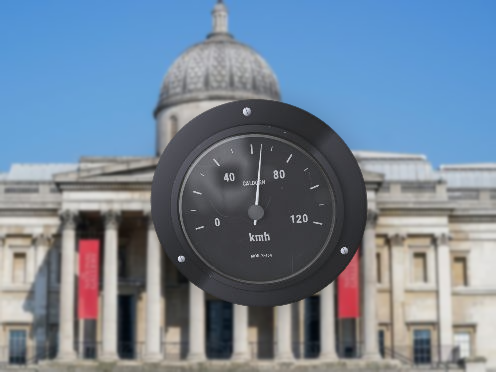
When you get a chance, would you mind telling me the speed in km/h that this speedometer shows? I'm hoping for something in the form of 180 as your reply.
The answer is 65
